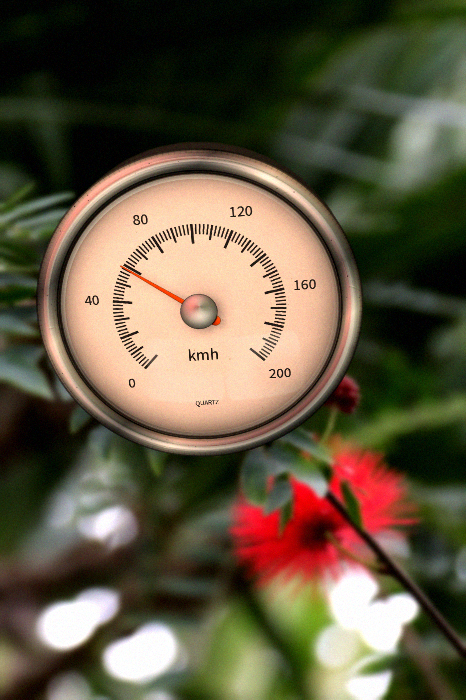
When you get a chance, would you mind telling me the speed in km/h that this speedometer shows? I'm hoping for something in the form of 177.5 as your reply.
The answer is 60
